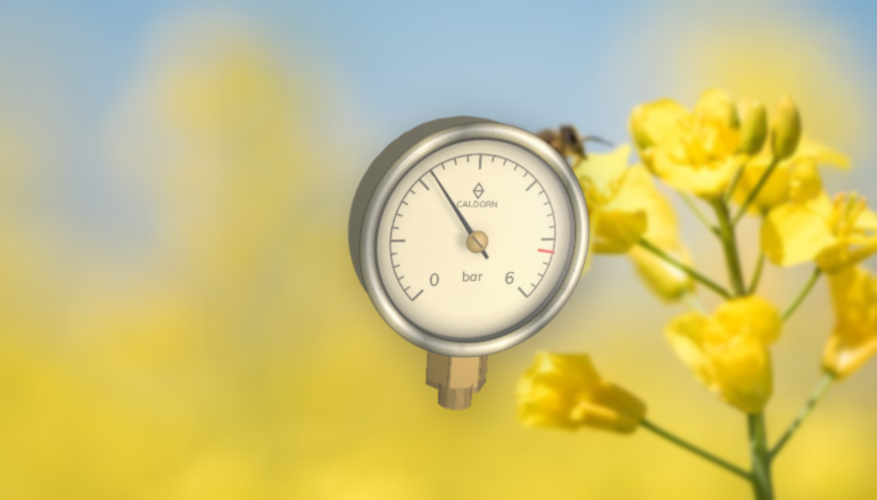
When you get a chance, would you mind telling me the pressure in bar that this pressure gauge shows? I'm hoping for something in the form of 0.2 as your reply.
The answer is 2.2
